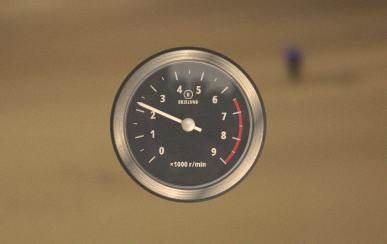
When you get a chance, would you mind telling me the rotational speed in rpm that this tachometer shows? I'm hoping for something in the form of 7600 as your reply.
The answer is 2250
